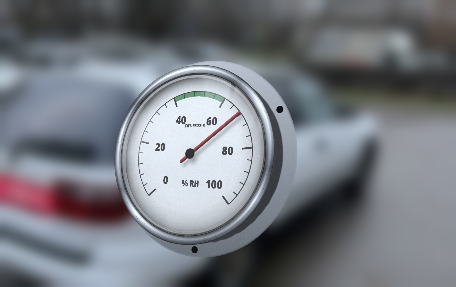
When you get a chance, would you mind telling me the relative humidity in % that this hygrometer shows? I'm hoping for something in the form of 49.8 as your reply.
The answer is 68
